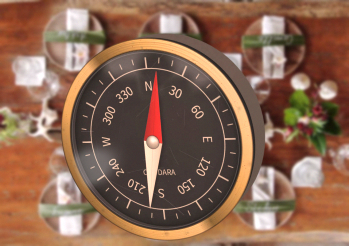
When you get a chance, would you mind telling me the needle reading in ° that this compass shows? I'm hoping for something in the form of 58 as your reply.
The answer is 10
